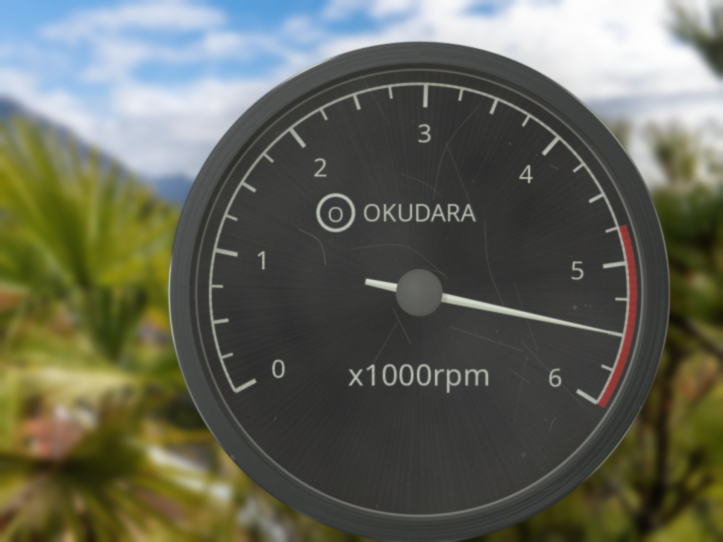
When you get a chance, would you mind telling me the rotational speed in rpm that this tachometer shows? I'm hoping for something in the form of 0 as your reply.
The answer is 5500
